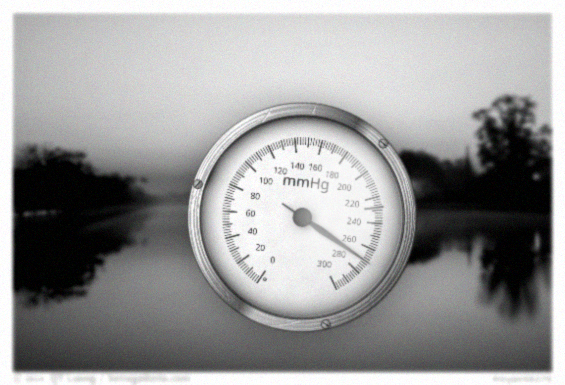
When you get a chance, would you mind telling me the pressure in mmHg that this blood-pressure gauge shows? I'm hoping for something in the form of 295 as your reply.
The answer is 270
